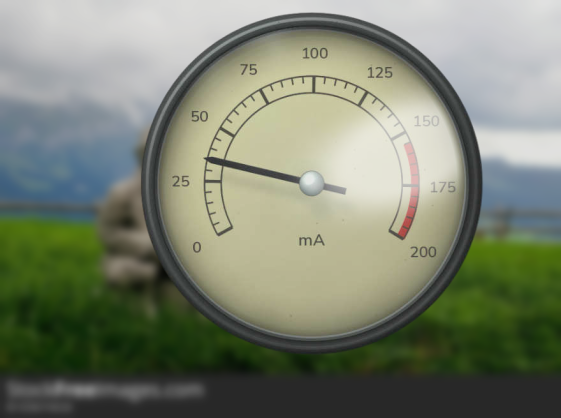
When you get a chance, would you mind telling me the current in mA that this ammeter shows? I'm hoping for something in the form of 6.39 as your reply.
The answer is 35
